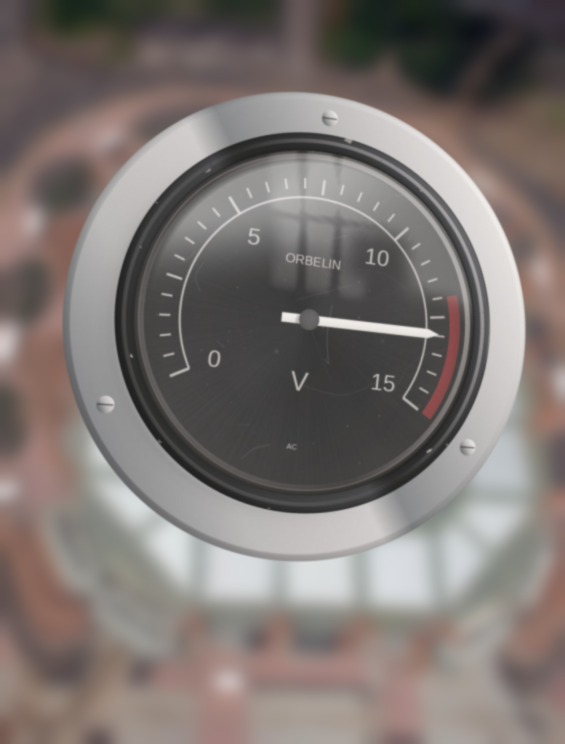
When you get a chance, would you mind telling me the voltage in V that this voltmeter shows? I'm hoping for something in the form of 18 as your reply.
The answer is 13
